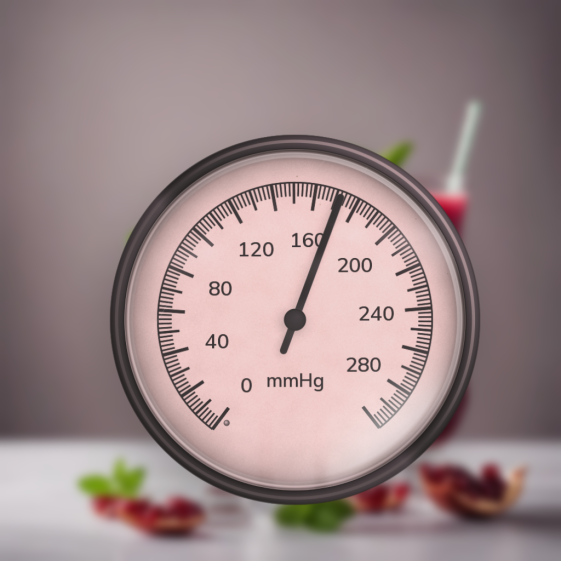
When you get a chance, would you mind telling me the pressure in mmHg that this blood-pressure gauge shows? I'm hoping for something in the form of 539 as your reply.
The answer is 172
